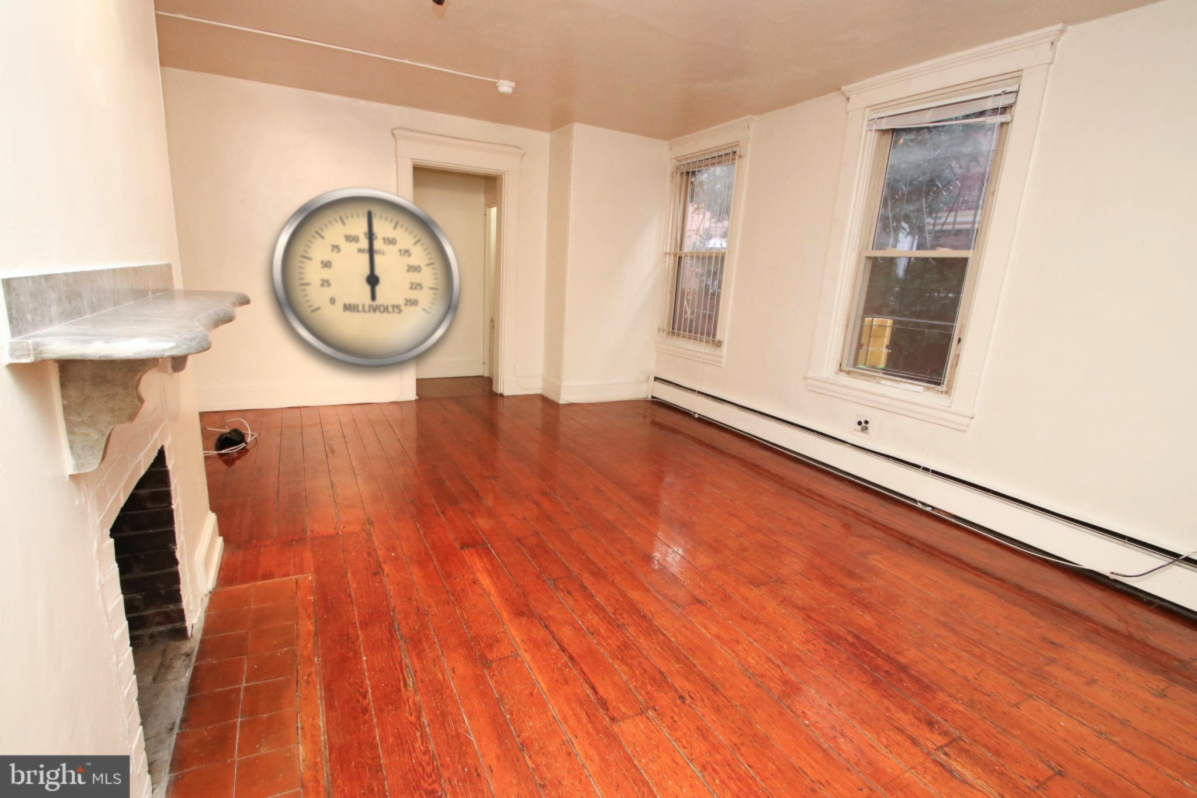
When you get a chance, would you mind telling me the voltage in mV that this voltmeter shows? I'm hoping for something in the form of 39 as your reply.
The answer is 125
